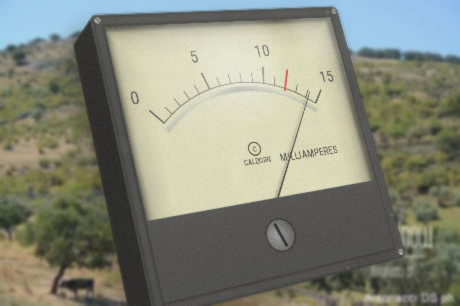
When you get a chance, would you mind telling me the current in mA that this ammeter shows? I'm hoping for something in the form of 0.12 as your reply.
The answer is 14
